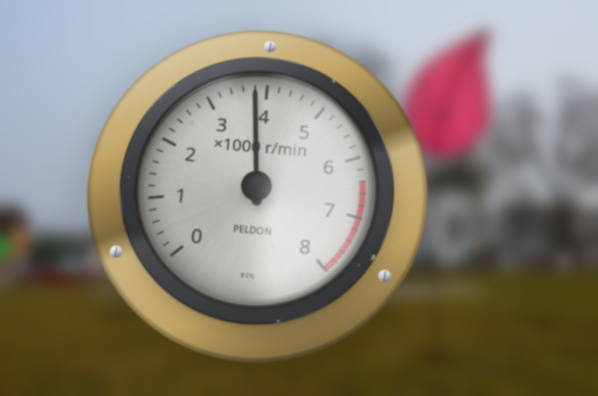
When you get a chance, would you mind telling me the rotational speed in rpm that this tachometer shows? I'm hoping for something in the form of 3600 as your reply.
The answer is 3800
